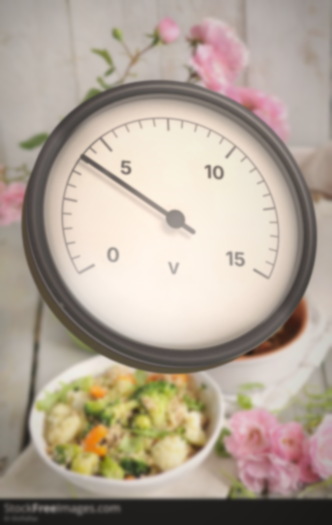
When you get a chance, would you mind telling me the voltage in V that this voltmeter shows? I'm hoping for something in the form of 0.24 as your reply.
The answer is 4
